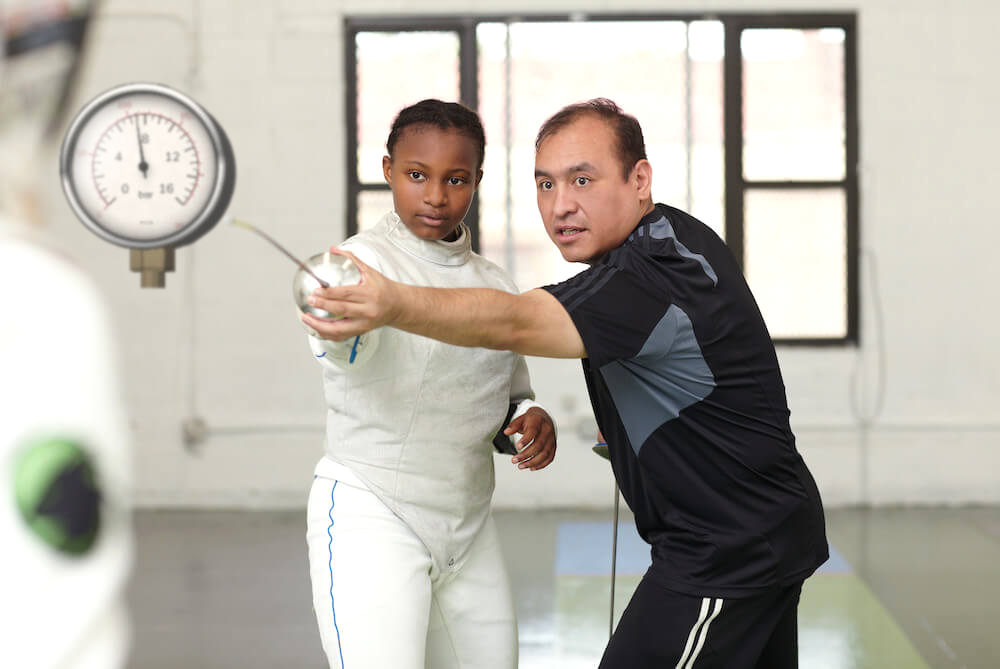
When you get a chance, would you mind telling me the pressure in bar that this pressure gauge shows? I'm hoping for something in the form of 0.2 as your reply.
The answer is 7.5
